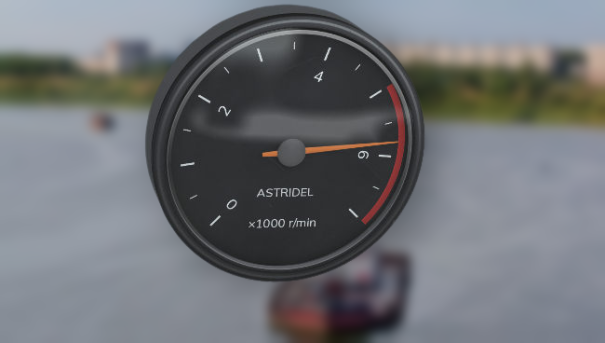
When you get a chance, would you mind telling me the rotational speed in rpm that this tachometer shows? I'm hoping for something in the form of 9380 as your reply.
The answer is 5750
